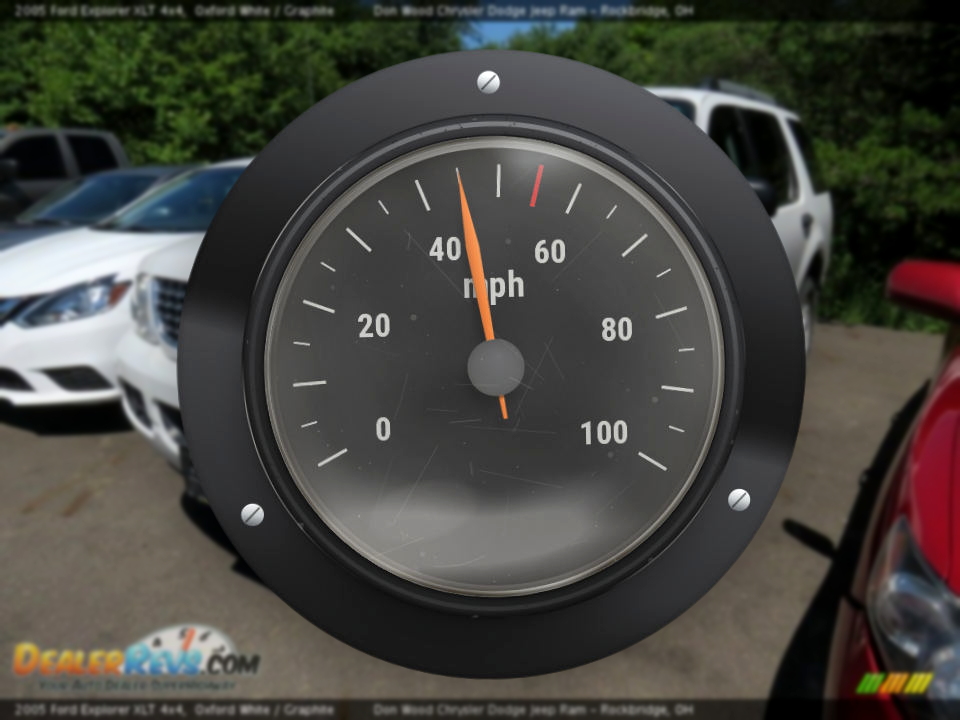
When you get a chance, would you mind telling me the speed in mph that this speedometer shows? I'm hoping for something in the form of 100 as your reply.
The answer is 45
